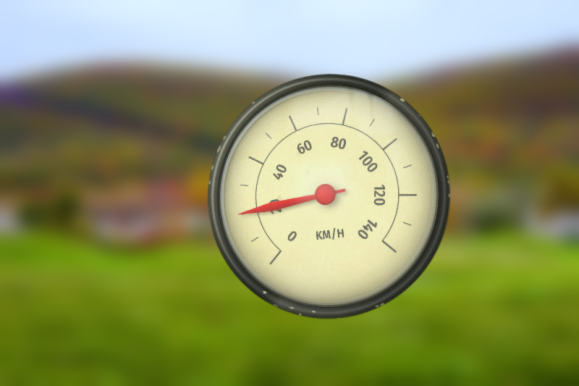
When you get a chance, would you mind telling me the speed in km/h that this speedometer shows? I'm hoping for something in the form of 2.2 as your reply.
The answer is 20
